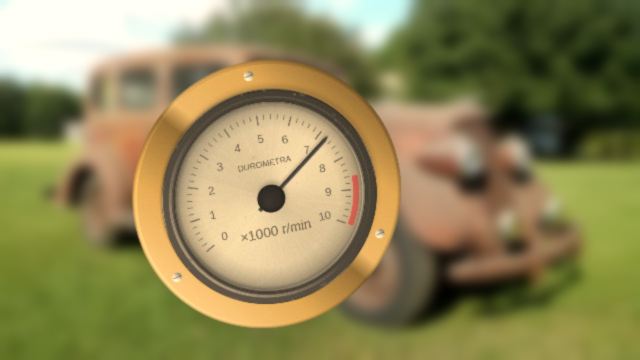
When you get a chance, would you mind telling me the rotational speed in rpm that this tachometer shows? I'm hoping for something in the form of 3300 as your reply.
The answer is 7200
